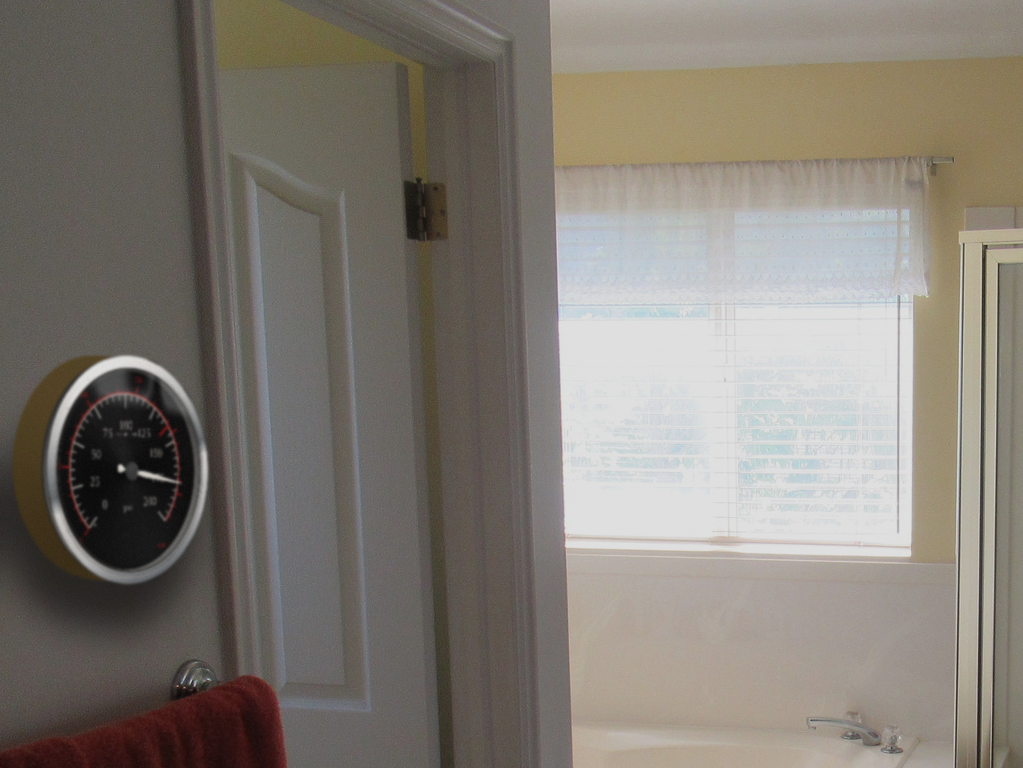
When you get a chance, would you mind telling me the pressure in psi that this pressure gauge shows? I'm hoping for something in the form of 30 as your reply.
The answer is 175
